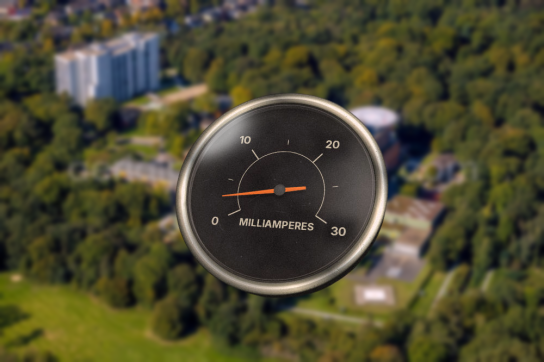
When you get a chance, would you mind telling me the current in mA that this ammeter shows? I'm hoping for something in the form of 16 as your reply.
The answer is 2.5
